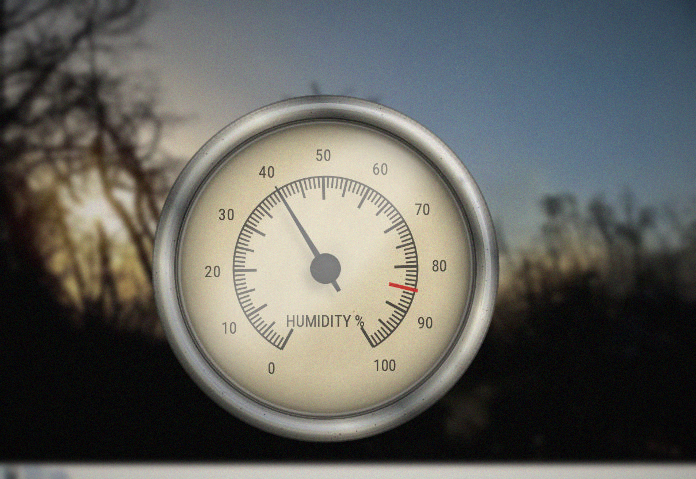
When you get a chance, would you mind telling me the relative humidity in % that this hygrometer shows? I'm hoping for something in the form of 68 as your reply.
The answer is 40
